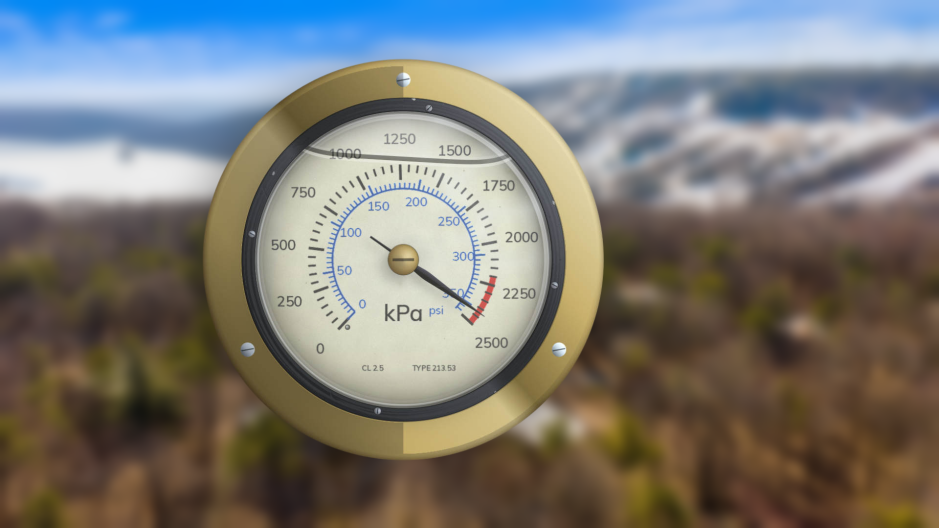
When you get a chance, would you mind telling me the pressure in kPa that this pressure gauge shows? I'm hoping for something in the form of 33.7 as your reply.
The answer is 2425
